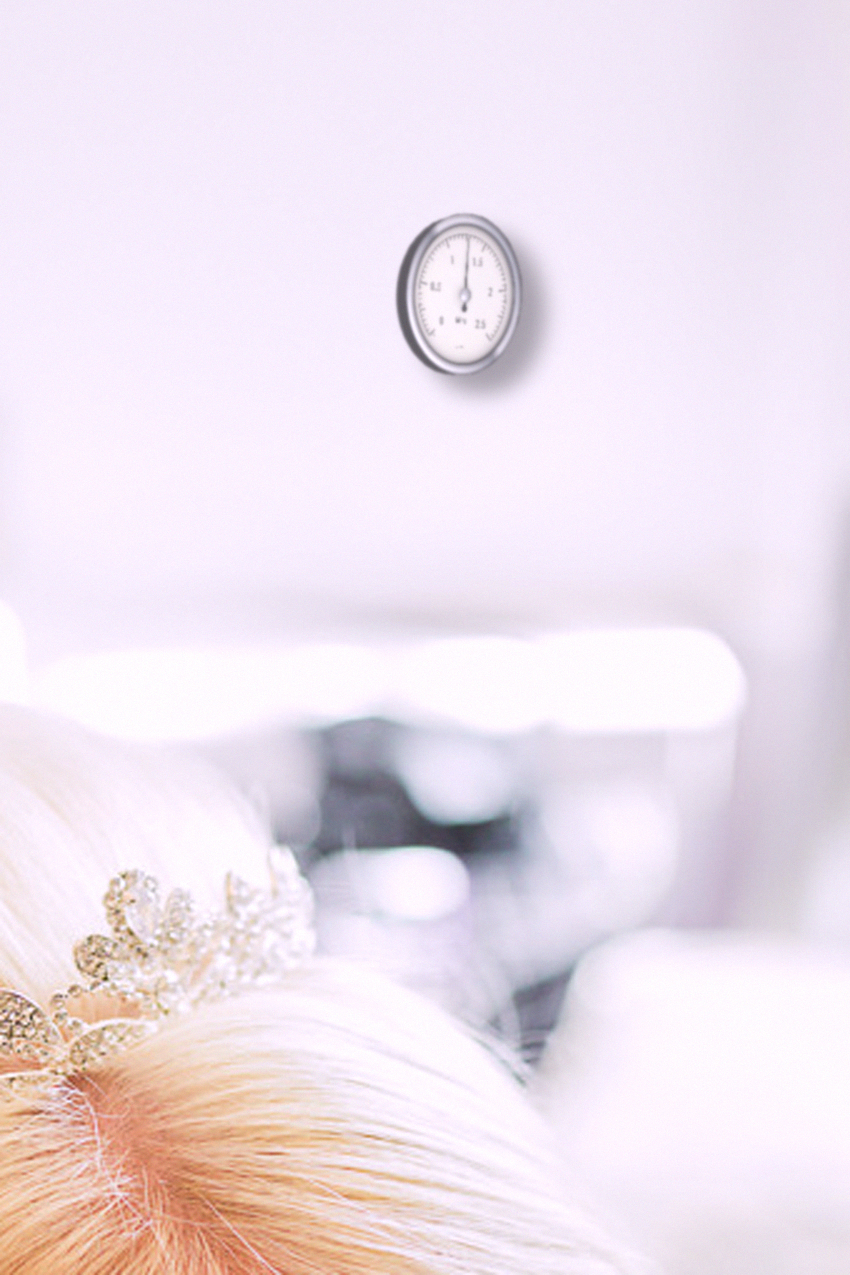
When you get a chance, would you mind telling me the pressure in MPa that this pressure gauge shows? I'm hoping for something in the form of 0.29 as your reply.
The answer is 1.25
